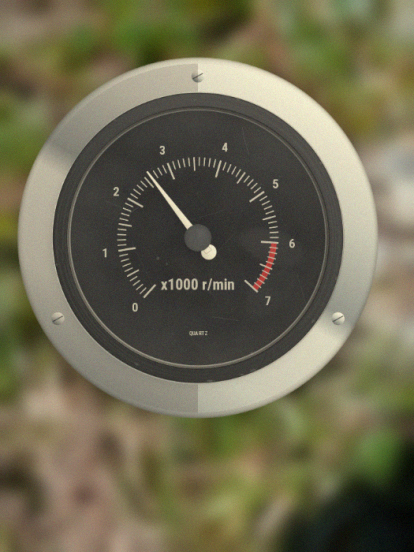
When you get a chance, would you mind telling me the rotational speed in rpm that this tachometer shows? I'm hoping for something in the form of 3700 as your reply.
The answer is 2600
